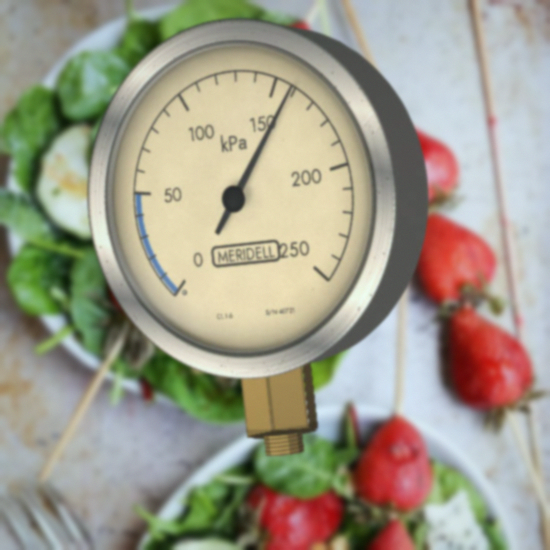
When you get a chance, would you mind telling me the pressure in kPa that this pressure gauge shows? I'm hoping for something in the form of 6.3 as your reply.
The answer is 160
